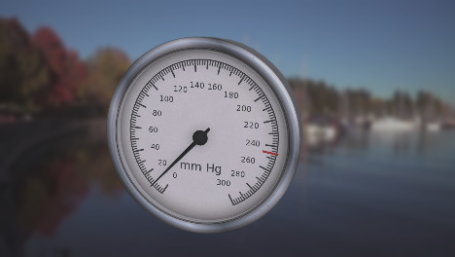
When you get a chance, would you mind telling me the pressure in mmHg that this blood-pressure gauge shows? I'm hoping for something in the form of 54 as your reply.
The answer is 10
